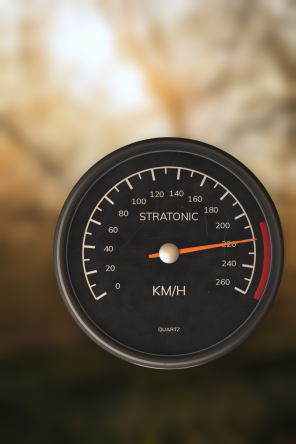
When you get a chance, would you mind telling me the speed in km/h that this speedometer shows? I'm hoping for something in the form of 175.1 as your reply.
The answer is 220
